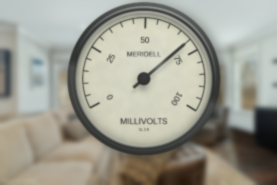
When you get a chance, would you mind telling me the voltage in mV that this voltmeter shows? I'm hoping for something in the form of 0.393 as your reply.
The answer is 70
